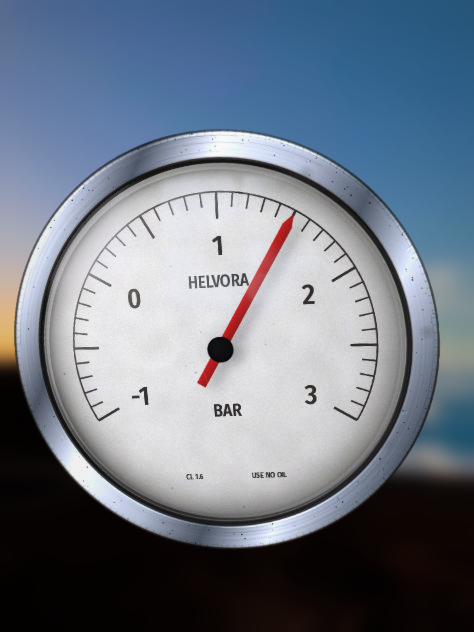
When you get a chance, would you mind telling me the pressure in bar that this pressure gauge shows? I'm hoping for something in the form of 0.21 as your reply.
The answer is 1.5
